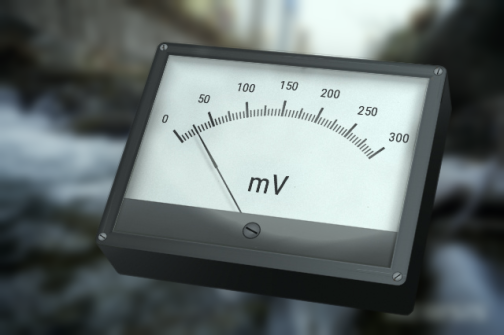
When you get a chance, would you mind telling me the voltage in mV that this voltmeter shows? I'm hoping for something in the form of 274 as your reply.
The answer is 25
